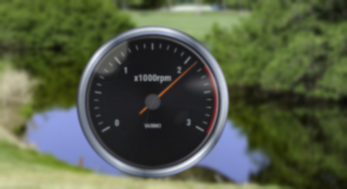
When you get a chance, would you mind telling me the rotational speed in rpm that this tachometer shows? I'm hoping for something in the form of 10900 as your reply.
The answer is 2100
